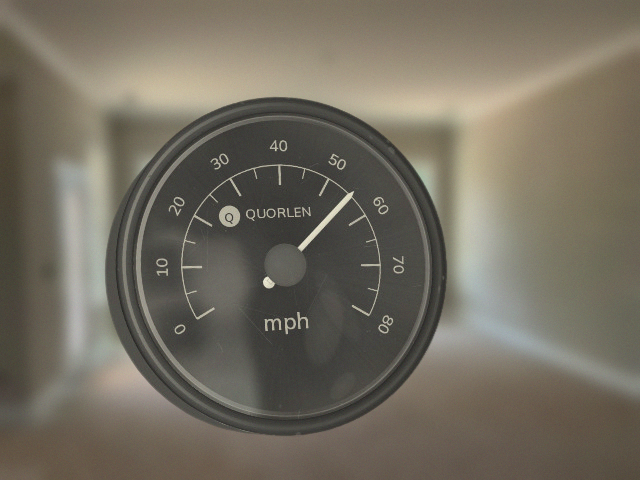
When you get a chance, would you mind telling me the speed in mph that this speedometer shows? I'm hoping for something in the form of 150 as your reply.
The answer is 55
